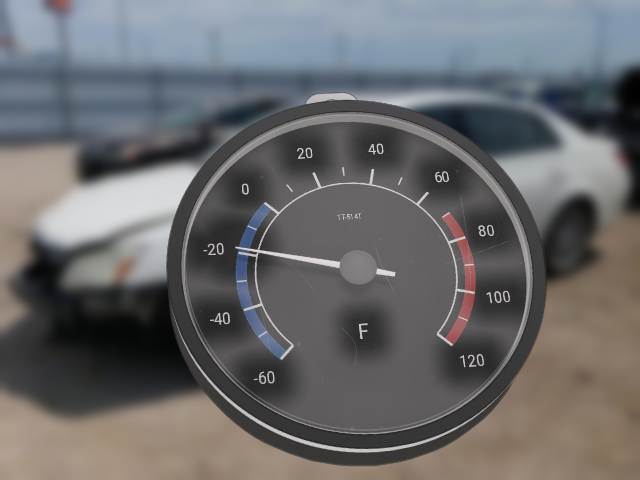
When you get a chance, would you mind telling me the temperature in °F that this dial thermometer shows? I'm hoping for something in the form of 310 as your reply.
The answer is -20
